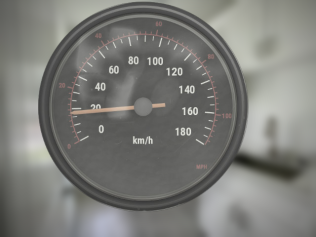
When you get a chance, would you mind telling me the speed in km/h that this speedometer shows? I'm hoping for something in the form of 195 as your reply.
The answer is 17.5
